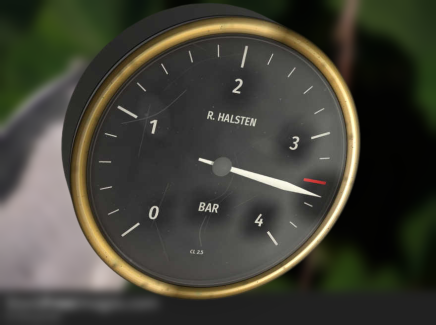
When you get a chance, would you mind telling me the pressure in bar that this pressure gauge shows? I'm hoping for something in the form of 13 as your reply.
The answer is 3.5
